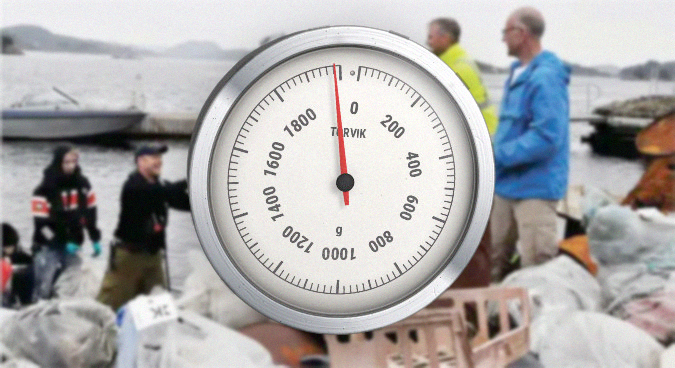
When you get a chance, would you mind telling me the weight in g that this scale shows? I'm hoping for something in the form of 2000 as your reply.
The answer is 1980
